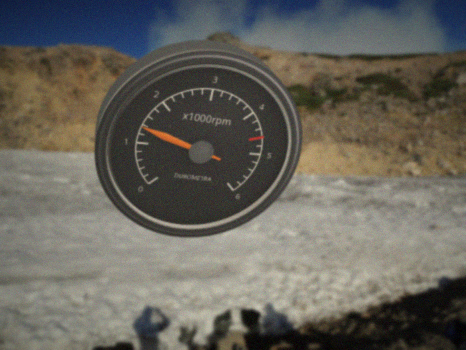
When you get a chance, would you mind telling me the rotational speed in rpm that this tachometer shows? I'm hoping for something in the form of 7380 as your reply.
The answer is 1400
